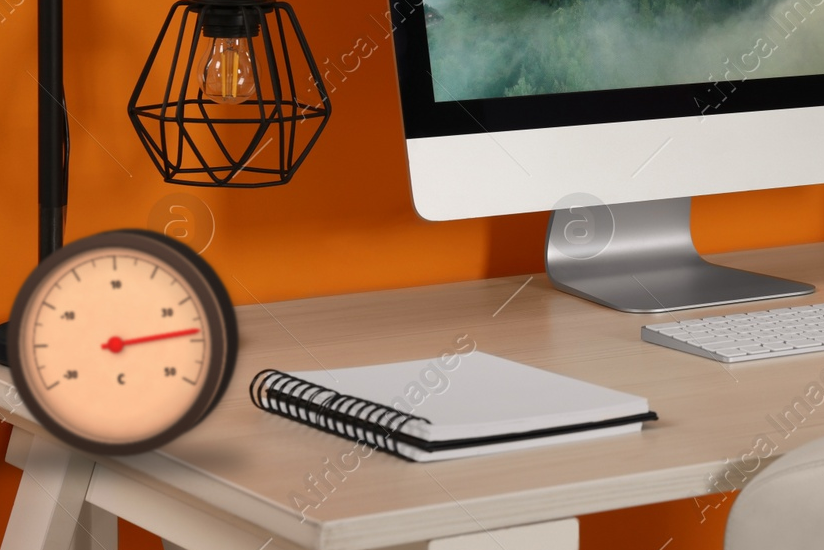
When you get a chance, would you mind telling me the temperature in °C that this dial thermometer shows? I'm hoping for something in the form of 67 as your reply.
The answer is 37.5
